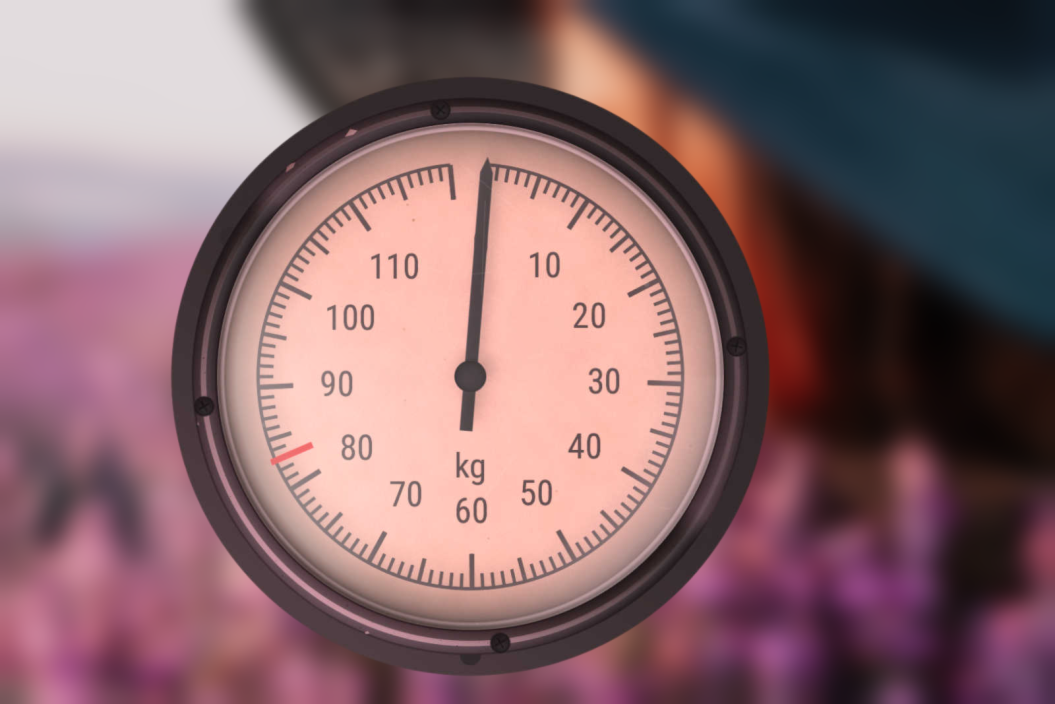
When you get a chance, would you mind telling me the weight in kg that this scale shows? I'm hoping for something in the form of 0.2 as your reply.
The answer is 0
